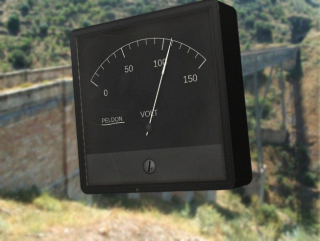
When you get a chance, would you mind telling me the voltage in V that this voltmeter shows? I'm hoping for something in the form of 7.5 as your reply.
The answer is 110
